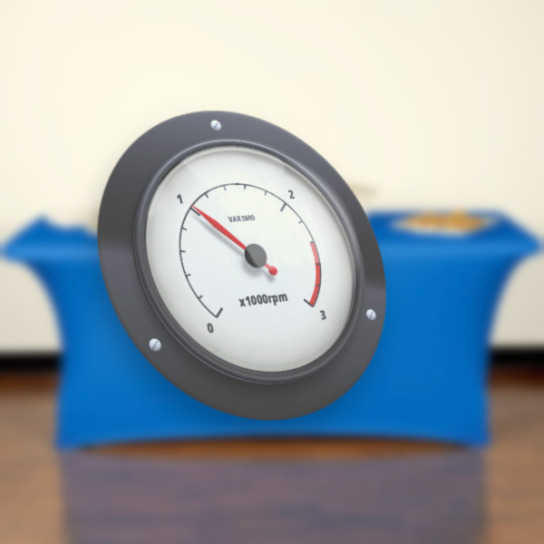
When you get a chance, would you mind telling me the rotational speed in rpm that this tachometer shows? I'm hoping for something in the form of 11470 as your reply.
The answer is 1000
